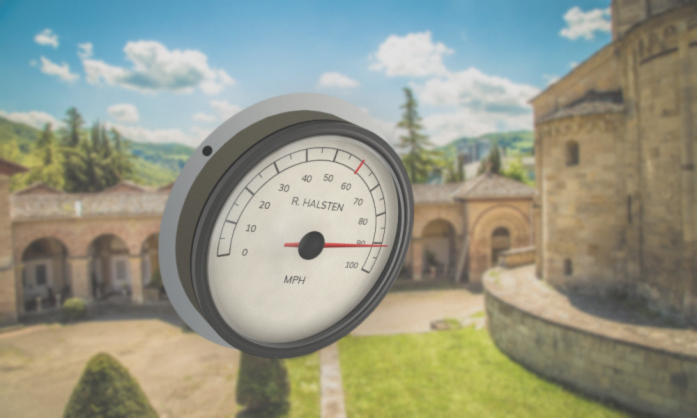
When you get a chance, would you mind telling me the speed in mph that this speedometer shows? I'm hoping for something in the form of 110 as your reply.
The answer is 90
